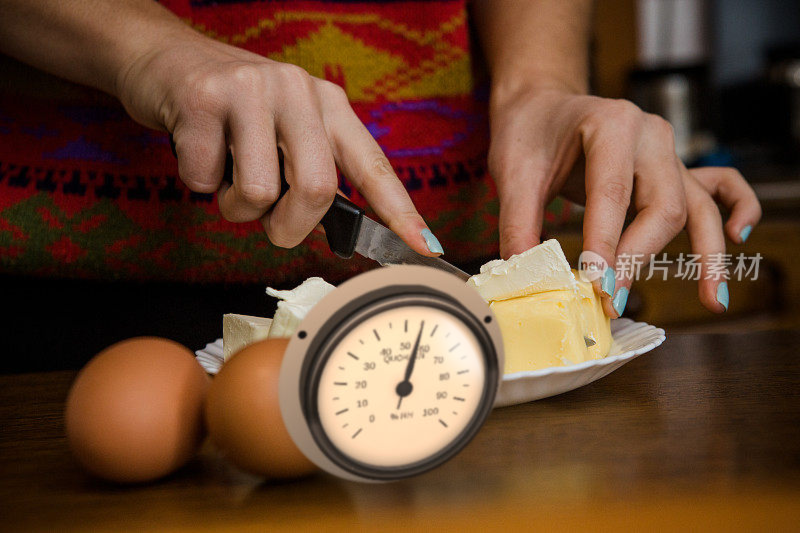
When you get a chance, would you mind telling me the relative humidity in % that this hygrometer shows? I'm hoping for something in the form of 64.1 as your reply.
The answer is 55
